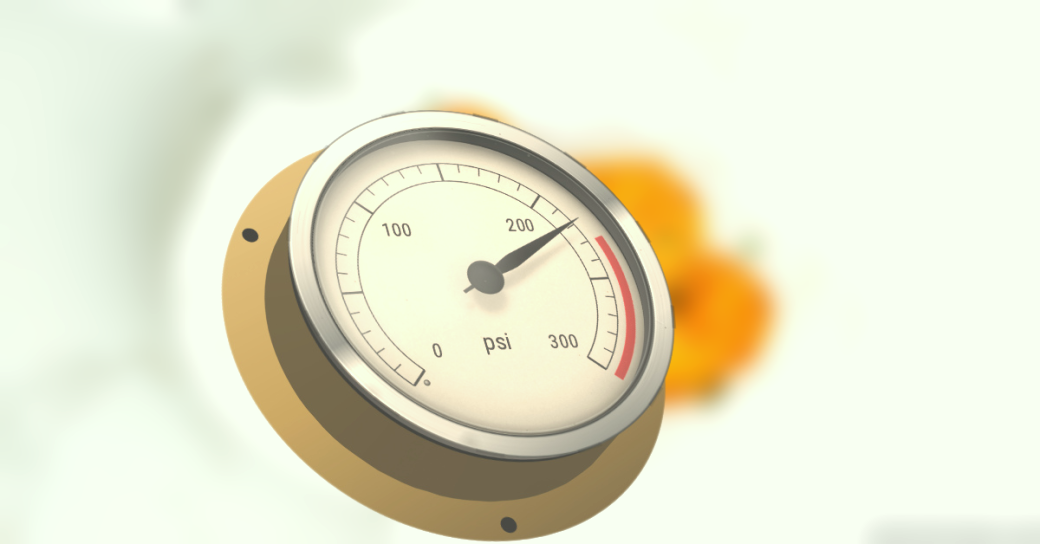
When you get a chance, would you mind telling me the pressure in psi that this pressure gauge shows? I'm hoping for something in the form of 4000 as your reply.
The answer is 220
